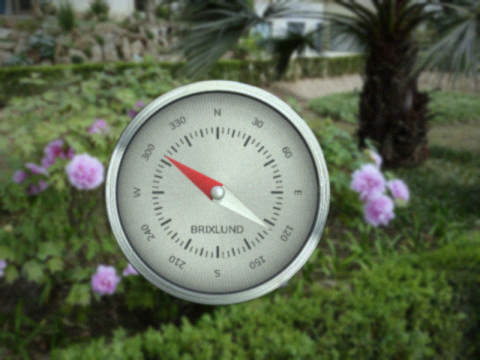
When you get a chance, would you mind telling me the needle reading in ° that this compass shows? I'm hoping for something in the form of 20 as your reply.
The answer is 305
